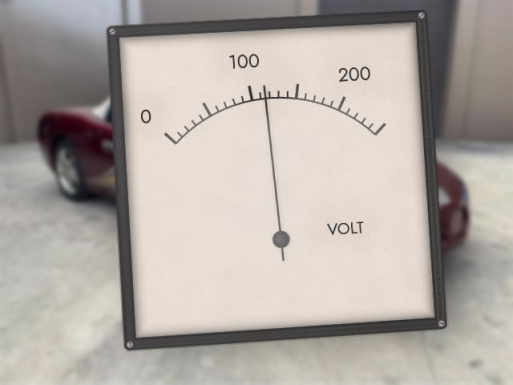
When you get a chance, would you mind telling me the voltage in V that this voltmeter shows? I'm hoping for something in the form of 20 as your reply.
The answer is 115
